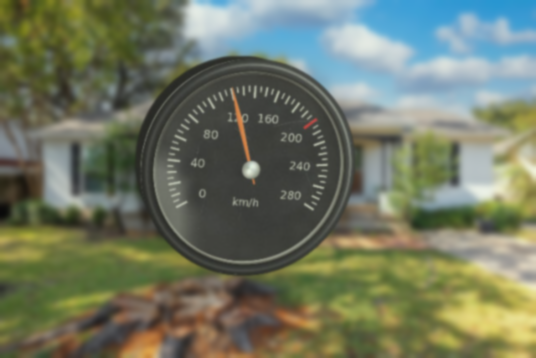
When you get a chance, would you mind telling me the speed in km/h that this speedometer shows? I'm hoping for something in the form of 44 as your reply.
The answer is 120
